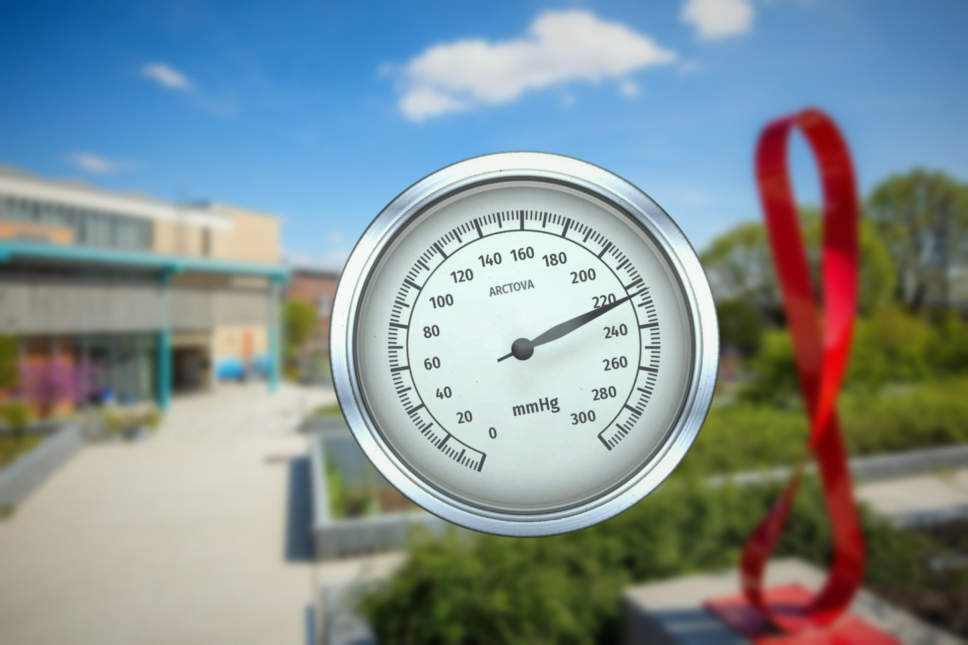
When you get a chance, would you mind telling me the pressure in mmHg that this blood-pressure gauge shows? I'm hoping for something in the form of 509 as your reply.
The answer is 224
